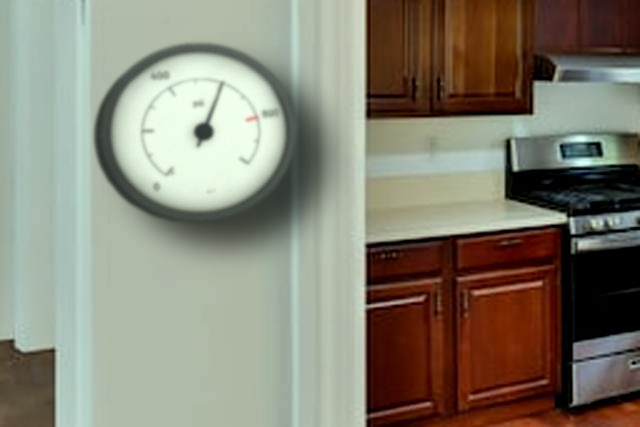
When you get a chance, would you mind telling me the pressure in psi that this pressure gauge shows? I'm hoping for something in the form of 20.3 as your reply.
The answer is 600
